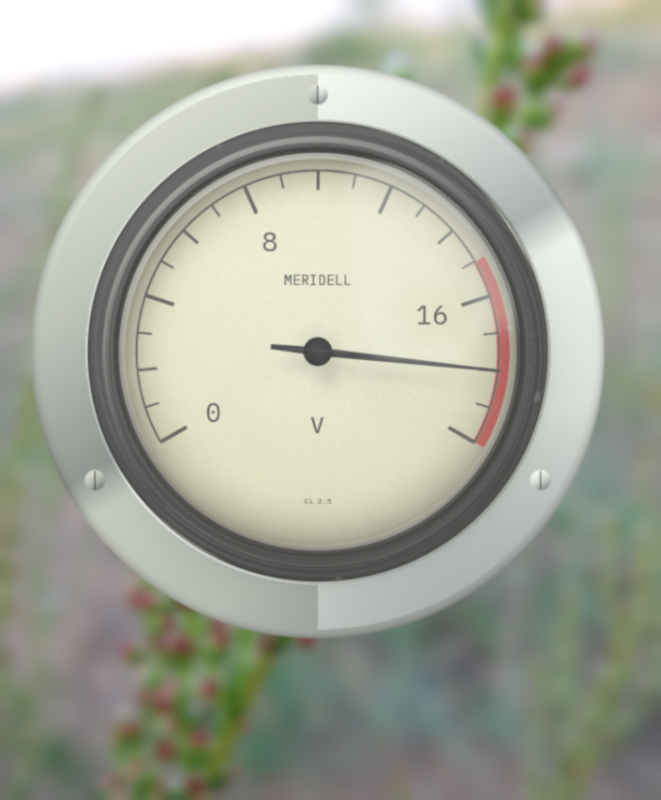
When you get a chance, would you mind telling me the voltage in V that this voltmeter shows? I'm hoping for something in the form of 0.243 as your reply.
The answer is 18
